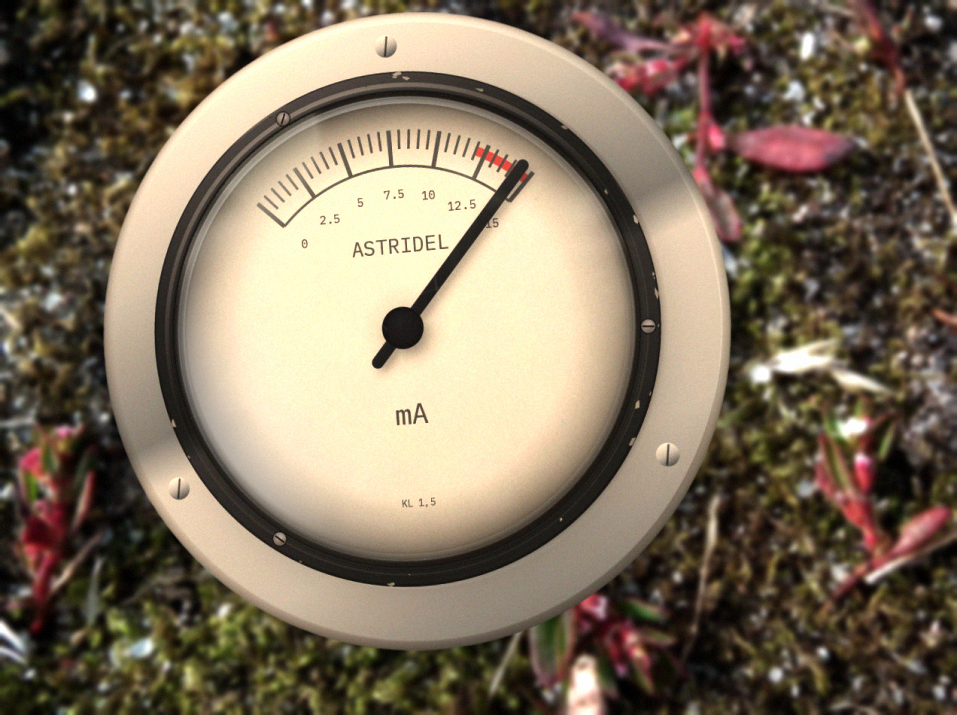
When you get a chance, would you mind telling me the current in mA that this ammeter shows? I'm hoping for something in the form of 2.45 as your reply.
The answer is 14.5
